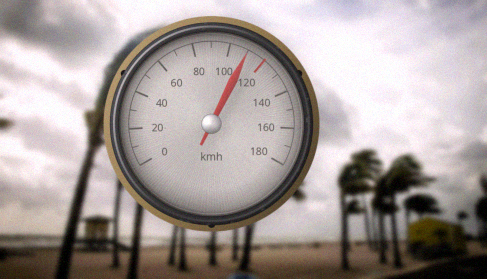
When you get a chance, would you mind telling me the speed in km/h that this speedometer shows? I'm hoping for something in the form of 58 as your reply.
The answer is 110
